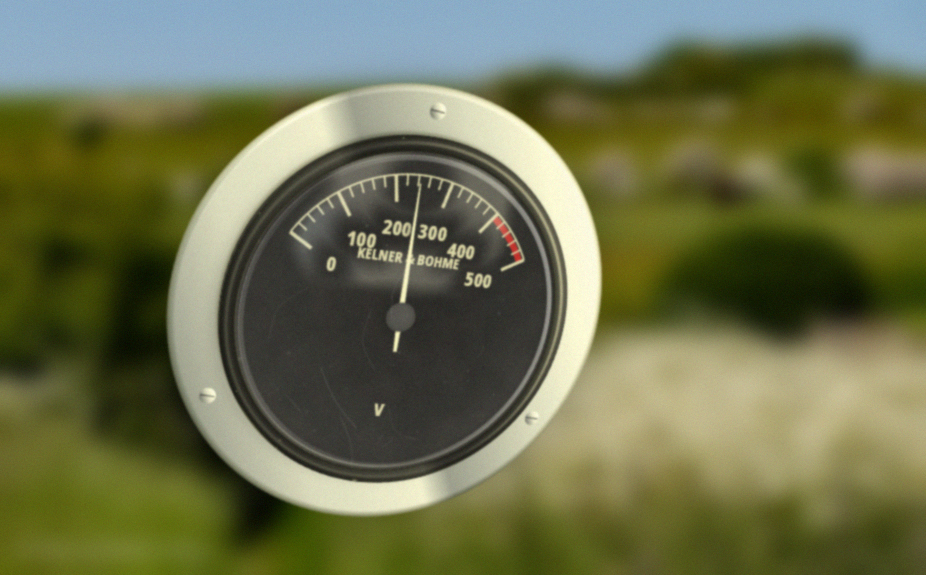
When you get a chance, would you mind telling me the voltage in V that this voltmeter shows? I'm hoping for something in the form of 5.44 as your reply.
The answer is 240
